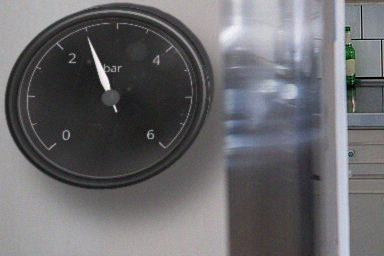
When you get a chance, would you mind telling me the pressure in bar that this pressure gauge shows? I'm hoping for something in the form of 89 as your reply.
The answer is 2.5
